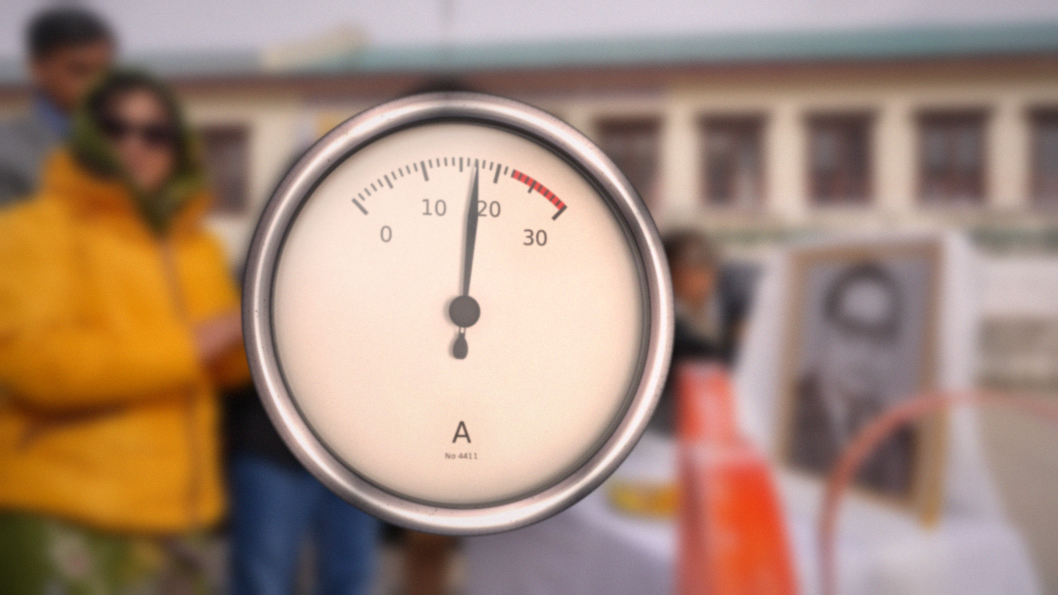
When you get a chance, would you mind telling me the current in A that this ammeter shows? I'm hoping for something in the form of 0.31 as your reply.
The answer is 17
